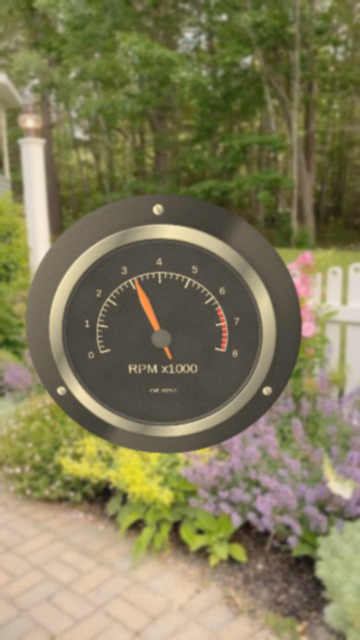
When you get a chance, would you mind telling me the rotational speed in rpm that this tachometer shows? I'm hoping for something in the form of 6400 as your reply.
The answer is 3200
